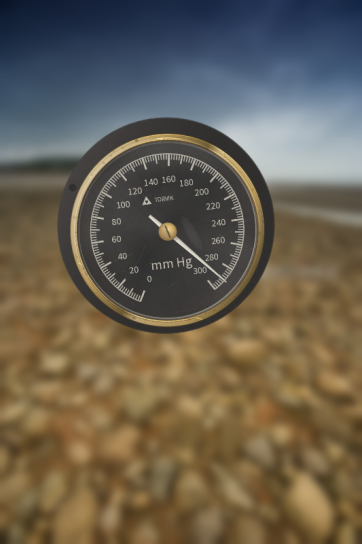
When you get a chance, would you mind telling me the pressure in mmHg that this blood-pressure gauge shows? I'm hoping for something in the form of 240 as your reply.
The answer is 290
